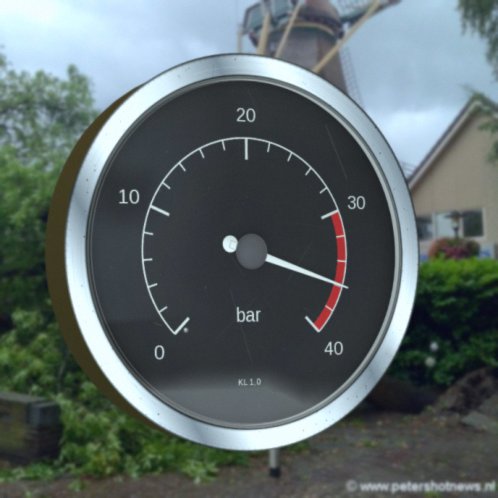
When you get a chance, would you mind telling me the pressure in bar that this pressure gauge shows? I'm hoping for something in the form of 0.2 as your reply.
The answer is 36
